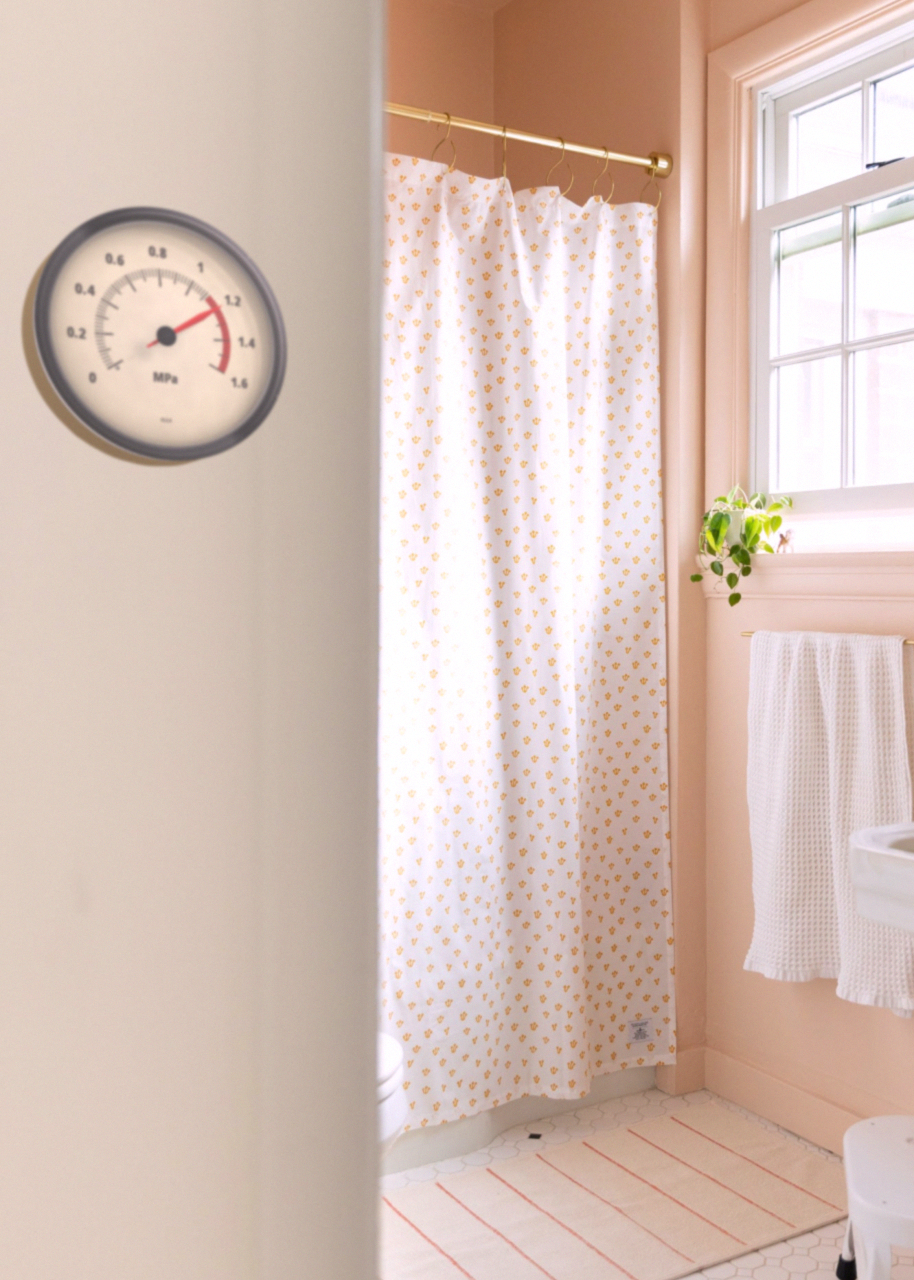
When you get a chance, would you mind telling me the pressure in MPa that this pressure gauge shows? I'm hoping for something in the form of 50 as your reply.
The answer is 1.2
